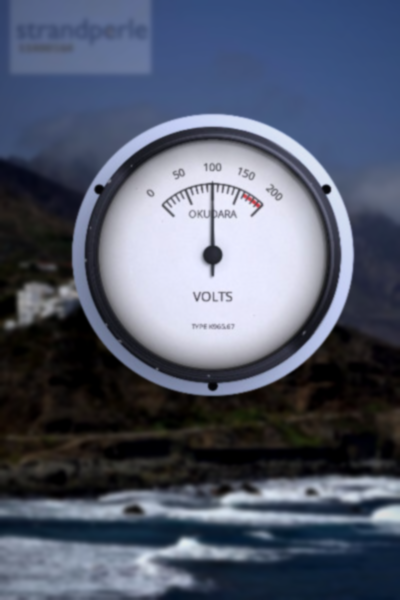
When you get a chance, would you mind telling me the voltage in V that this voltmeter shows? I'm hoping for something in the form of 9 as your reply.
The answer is 100
